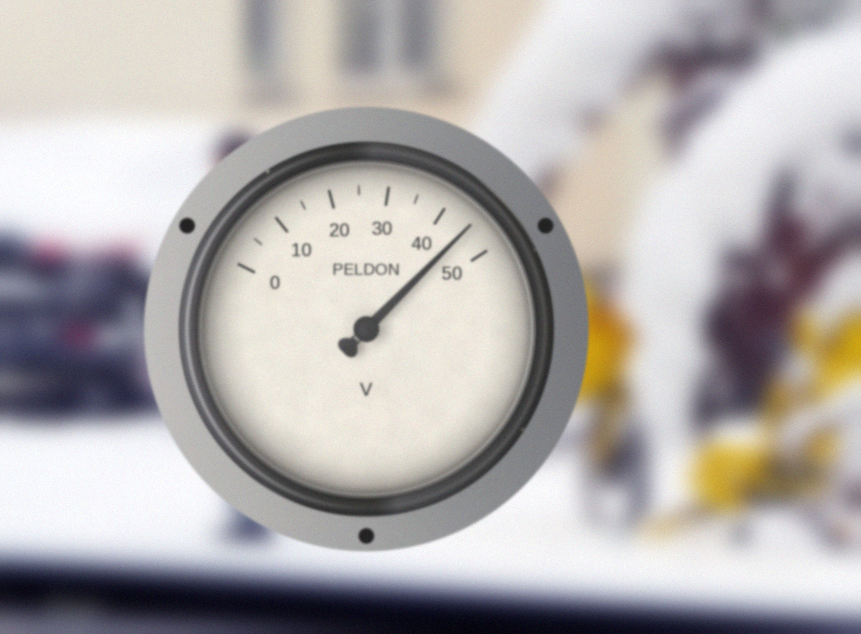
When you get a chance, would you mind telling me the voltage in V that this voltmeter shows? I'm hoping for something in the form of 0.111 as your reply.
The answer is 45
